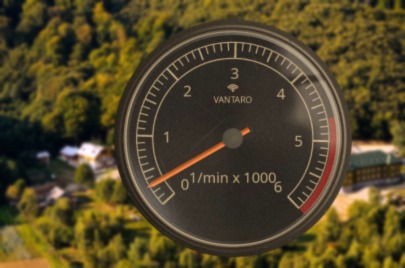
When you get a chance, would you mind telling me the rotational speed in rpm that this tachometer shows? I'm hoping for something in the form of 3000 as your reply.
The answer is 300
